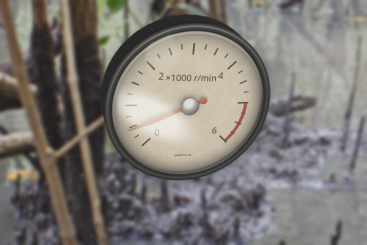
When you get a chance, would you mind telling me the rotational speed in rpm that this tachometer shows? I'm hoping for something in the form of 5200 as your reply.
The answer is 500
